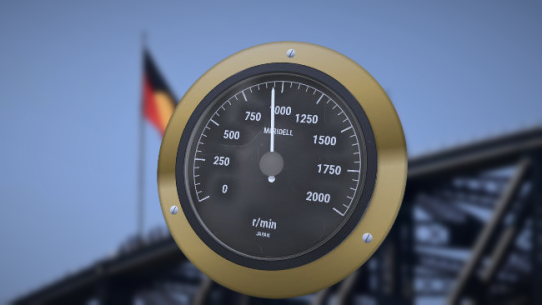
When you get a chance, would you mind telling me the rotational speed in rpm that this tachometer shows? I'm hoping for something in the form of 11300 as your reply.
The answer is 950
